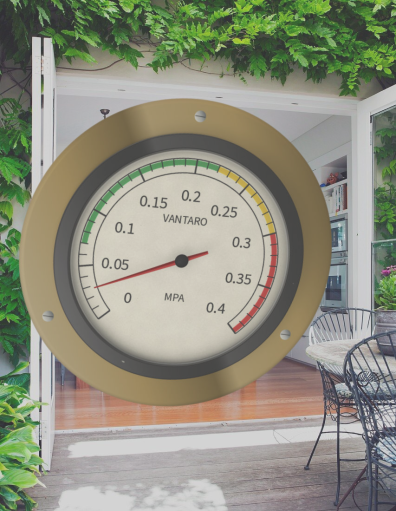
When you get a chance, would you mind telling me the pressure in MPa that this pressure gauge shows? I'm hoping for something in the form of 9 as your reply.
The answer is 0.03
